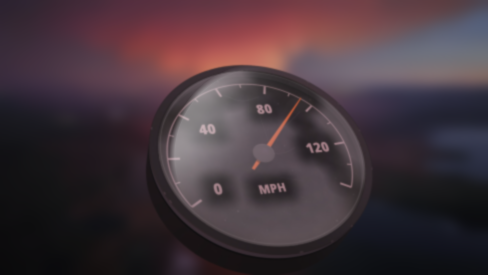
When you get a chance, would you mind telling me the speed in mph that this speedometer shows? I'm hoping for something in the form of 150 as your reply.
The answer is 95
